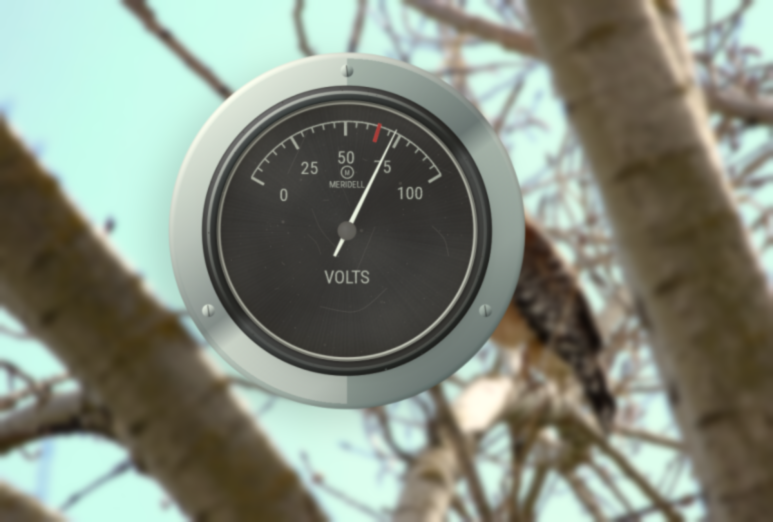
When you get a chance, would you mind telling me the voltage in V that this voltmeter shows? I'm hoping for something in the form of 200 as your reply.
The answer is 72.5
